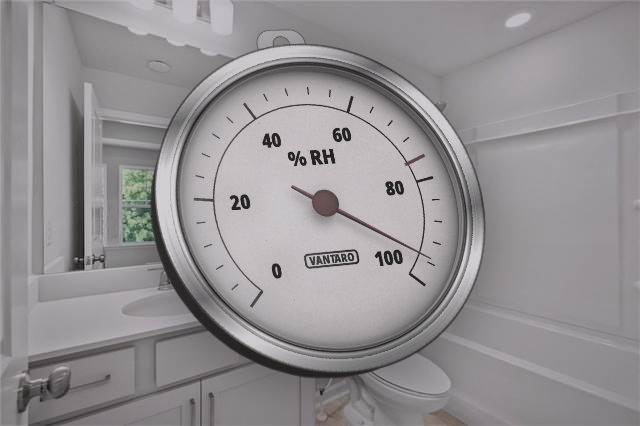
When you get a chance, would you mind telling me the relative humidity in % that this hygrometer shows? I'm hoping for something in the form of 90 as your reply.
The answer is 96
